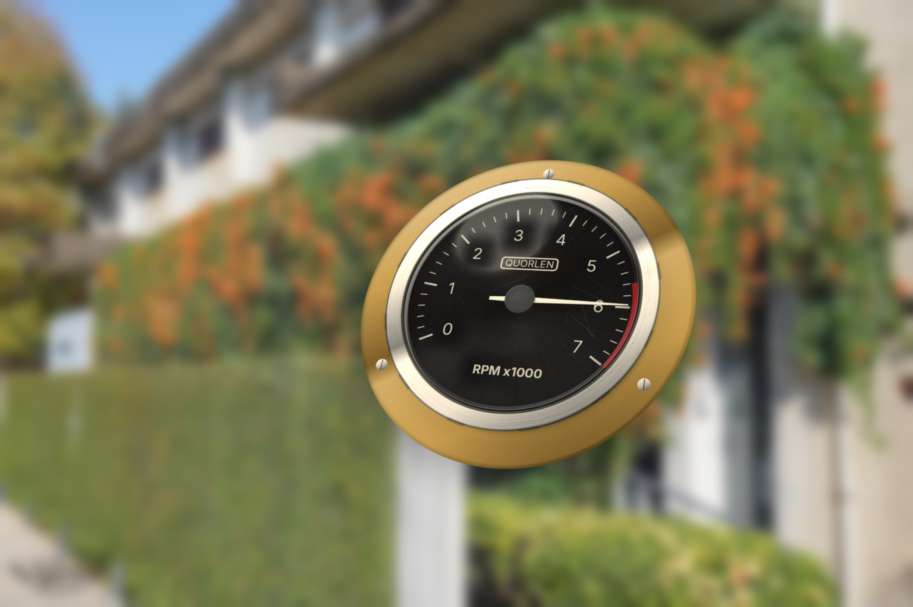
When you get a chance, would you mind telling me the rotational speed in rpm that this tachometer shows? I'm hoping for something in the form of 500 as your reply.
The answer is 6000
